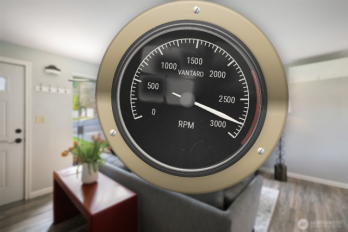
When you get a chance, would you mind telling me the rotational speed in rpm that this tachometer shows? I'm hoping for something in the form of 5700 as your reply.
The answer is 2800
